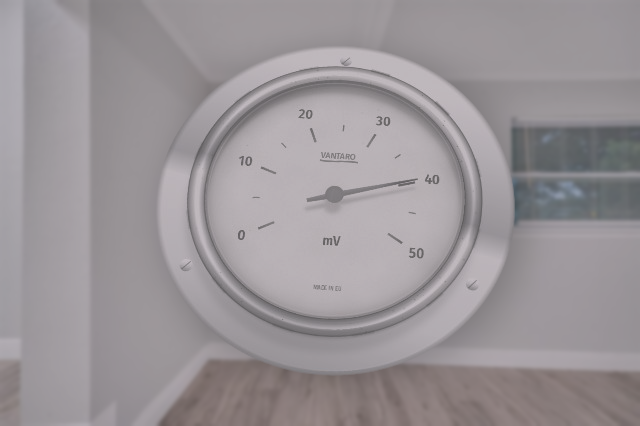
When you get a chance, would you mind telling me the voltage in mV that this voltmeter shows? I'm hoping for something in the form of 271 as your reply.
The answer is 40
